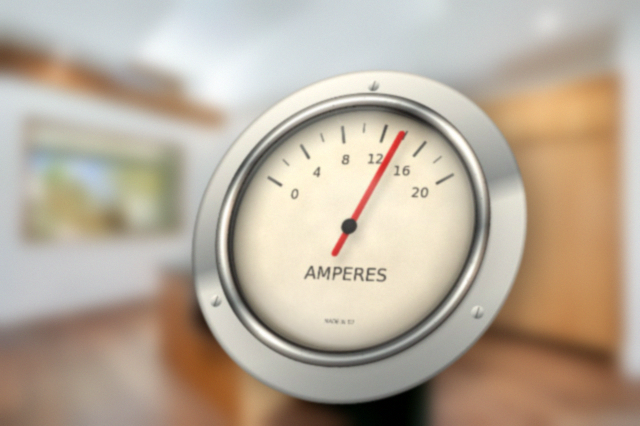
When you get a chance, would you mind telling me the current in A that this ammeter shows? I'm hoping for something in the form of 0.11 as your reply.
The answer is 14
